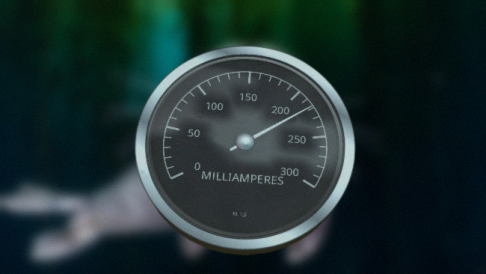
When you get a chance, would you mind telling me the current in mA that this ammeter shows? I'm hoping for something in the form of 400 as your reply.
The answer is 220
